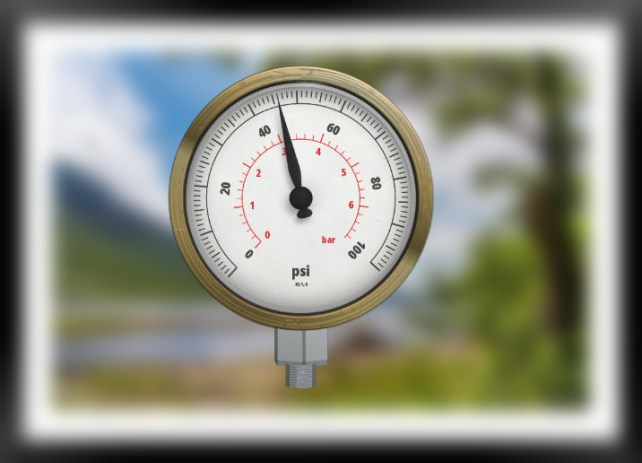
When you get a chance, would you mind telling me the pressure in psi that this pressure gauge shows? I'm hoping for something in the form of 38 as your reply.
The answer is 46
